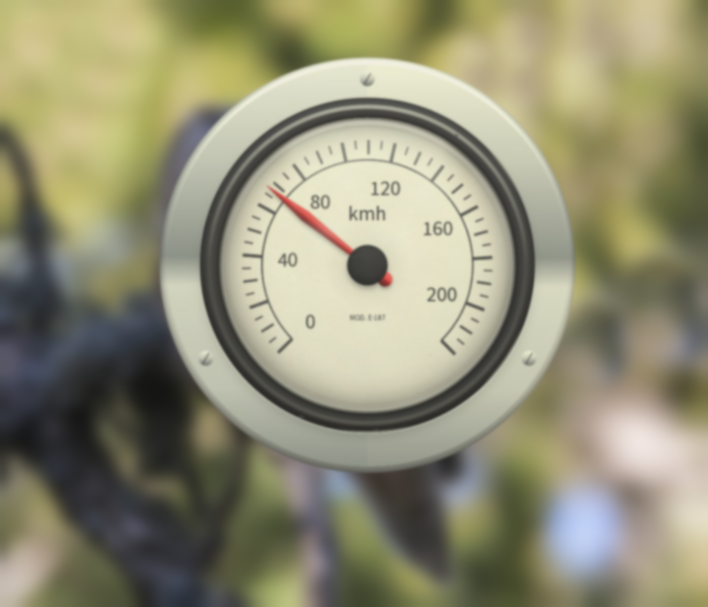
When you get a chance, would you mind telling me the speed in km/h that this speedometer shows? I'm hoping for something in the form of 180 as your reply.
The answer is 67.5
